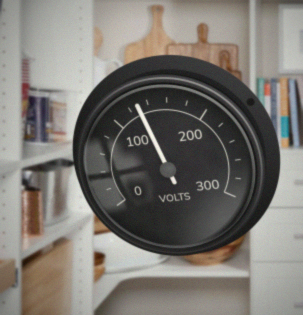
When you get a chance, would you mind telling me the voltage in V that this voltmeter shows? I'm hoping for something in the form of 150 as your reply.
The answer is 130
